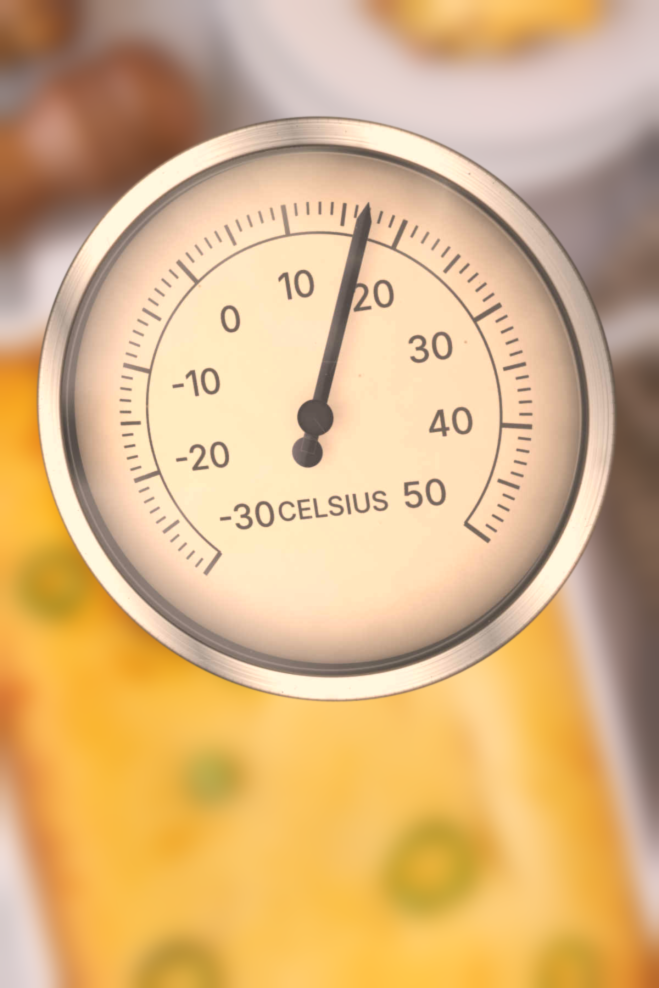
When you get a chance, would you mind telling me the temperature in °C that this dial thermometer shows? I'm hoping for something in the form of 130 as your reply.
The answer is 17
